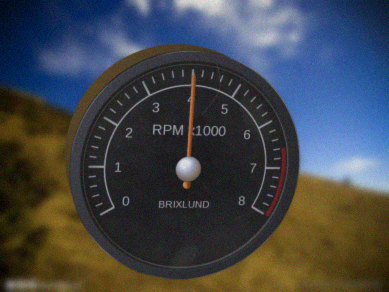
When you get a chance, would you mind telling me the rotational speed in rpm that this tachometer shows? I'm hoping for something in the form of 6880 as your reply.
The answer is 4000
